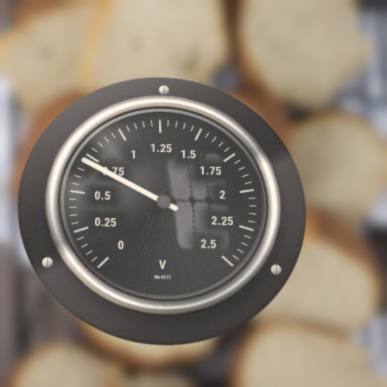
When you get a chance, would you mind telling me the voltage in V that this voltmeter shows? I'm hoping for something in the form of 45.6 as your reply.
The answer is 0.7
